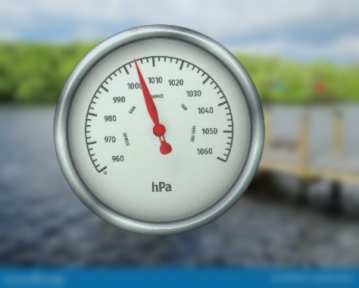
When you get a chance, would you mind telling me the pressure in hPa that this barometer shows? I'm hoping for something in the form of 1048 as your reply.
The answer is 1004
